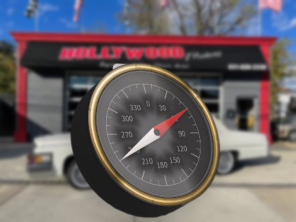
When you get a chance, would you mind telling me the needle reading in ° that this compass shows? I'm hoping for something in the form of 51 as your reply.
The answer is 60
